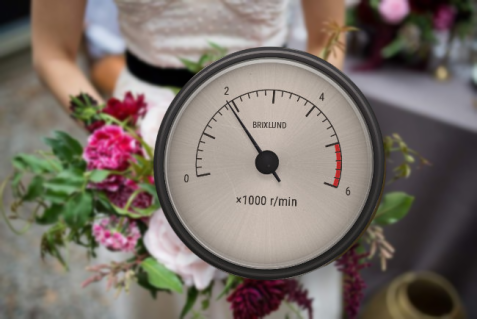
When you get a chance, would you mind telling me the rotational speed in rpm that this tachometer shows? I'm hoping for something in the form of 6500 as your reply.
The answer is 1900
